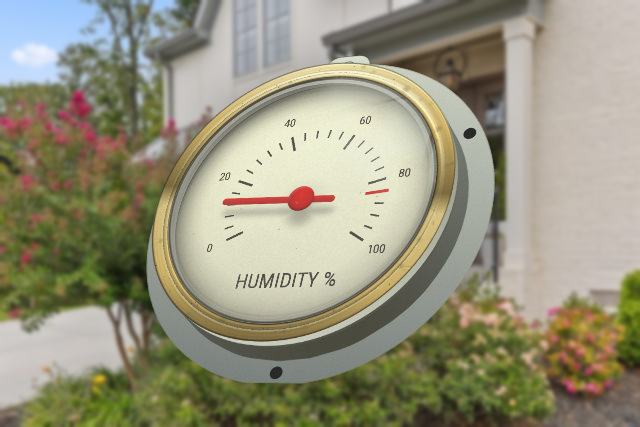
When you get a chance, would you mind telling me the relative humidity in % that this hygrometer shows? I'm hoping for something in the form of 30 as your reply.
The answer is 12
